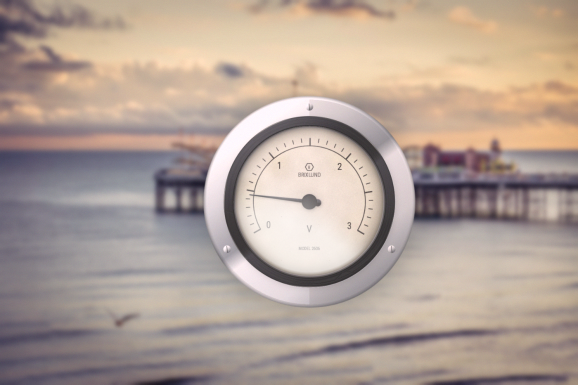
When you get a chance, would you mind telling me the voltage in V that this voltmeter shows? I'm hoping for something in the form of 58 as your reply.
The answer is 0.45
